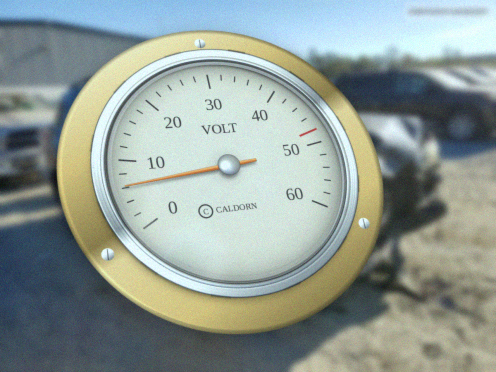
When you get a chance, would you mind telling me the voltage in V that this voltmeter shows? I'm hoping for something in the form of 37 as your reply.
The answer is 6
